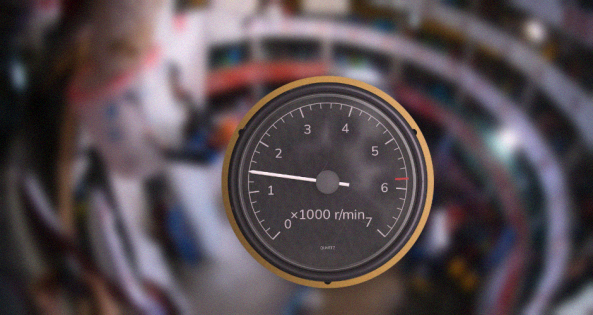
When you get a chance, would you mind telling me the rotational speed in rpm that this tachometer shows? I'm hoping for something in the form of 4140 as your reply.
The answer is 1400
